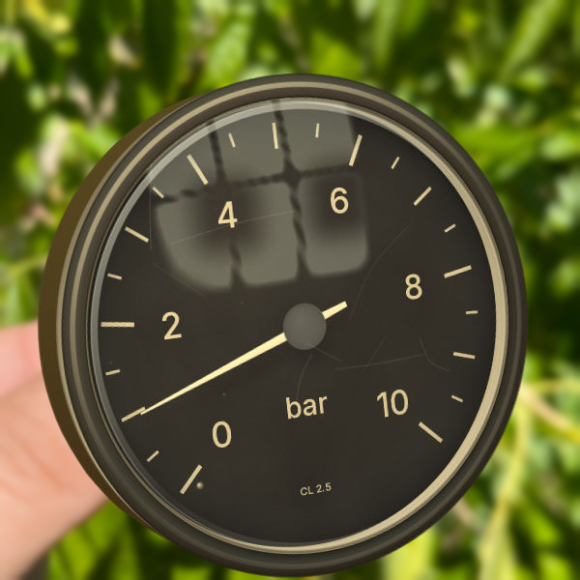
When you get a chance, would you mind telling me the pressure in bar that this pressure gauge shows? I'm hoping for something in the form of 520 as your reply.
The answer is 1
